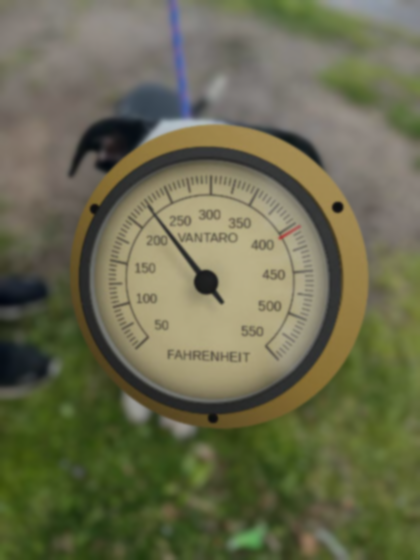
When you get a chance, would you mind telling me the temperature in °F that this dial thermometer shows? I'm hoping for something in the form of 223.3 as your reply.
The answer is 225
